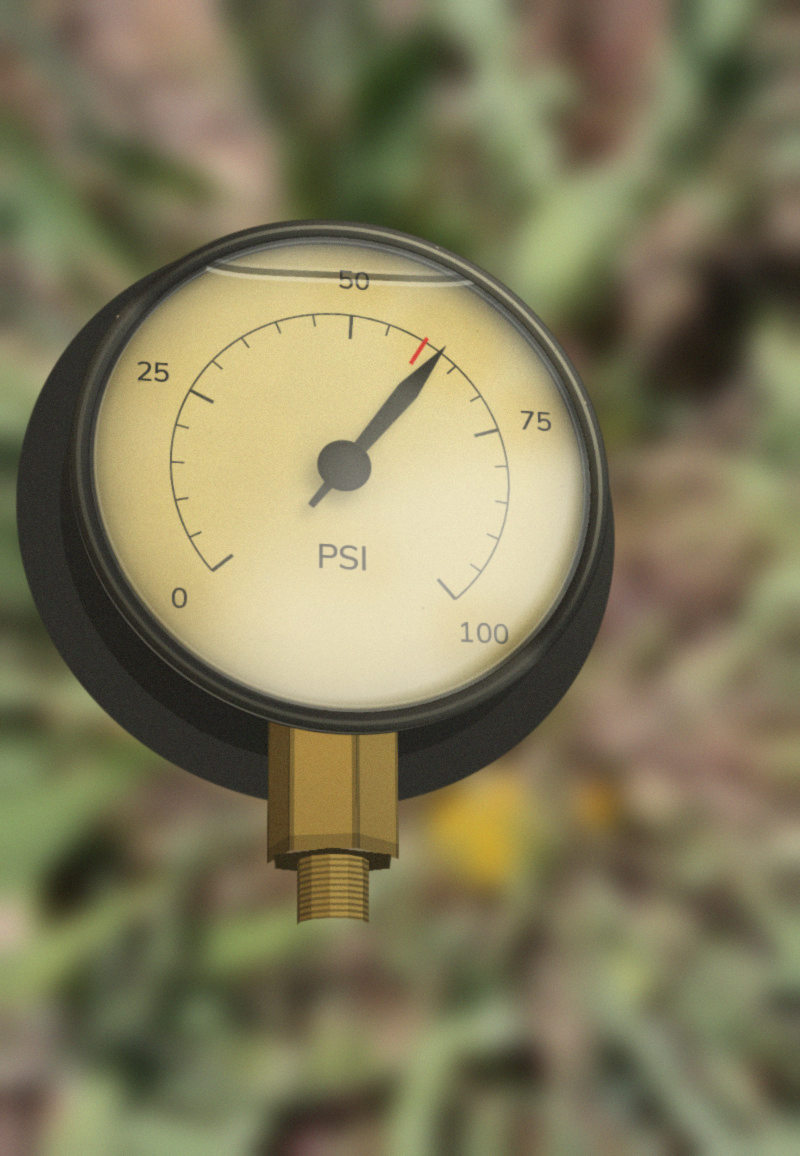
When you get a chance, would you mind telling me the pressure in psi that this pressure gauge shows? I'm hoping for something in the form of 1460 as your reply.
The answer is 62.5
